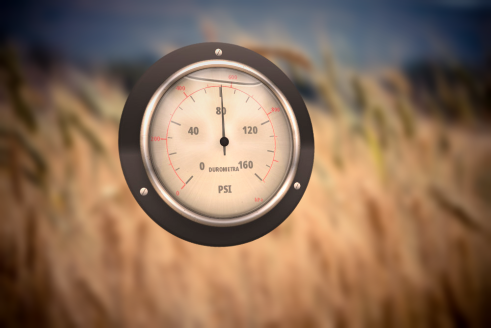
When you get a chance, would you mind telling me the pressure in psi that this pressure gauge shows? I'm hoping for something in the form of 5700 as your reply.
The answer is 80
